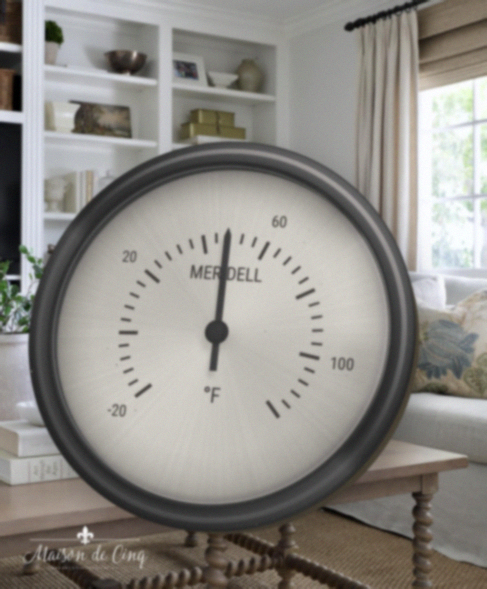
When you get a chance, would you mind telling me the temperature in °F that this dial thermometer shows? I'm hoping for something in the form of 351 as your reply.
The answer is 48
